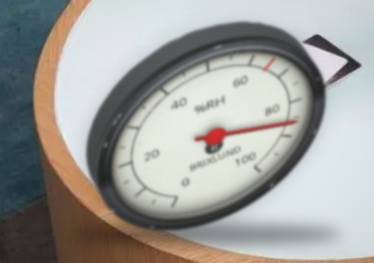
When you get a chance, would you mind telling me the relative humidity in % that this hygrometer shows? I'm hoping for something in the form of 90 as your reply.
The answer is 85
